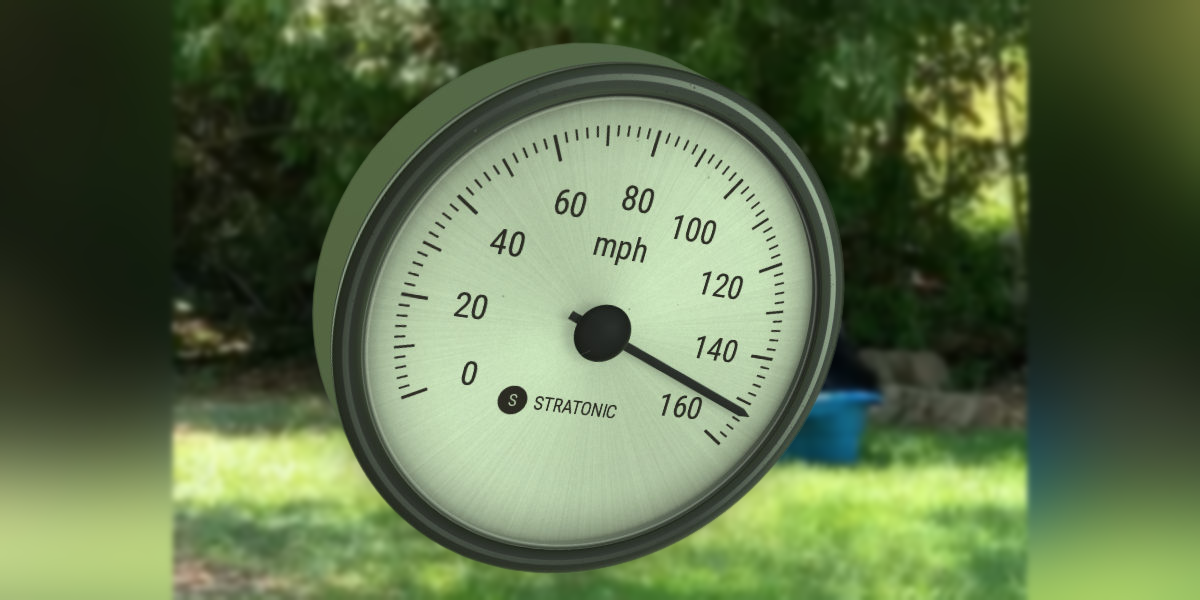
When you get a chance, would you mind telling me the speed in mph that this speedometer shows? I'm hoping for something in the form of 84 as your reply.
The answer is 152
